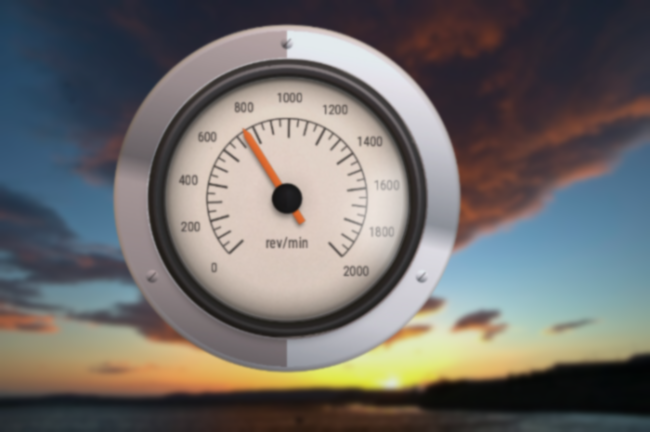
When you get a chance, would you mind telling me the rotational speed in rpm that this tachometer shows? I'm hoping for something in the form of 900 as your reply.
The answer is 750
